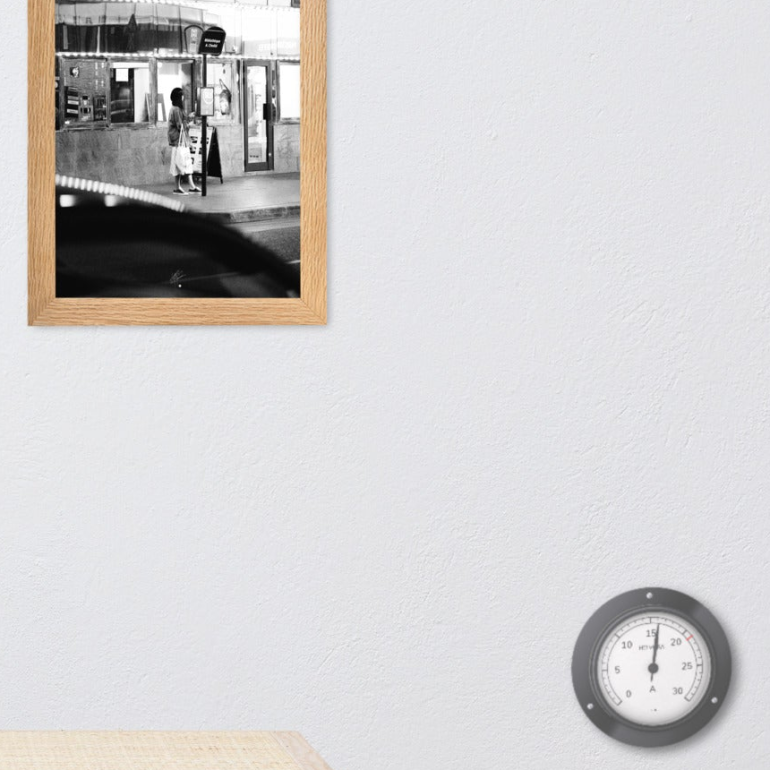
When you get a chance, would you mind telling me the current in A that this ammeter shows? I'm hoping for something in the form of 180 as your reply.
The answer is 16
